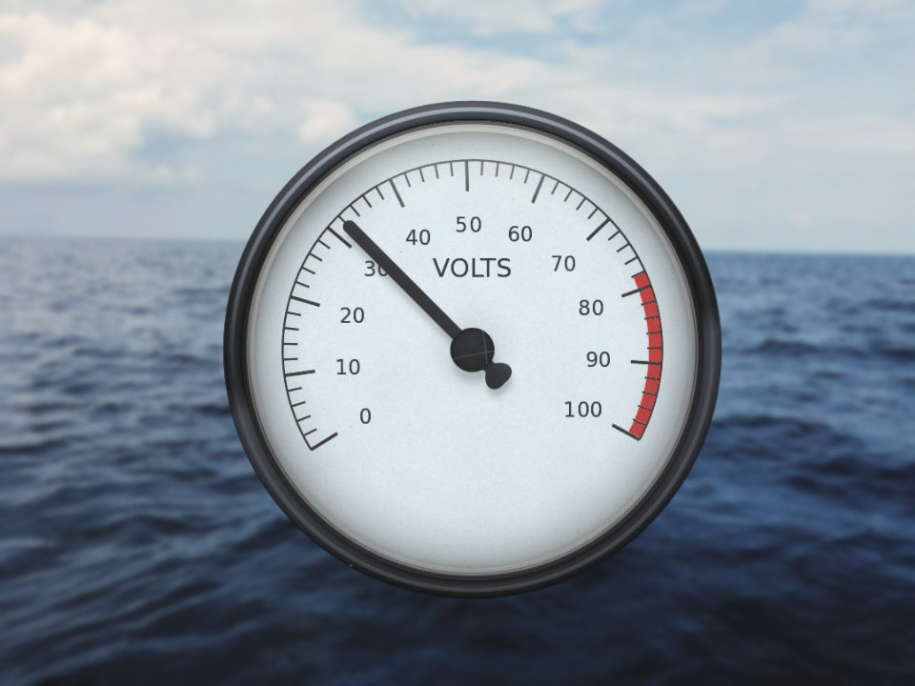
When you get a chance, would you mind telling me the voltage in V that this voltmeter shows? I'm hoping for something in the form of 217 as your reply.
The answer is 32
